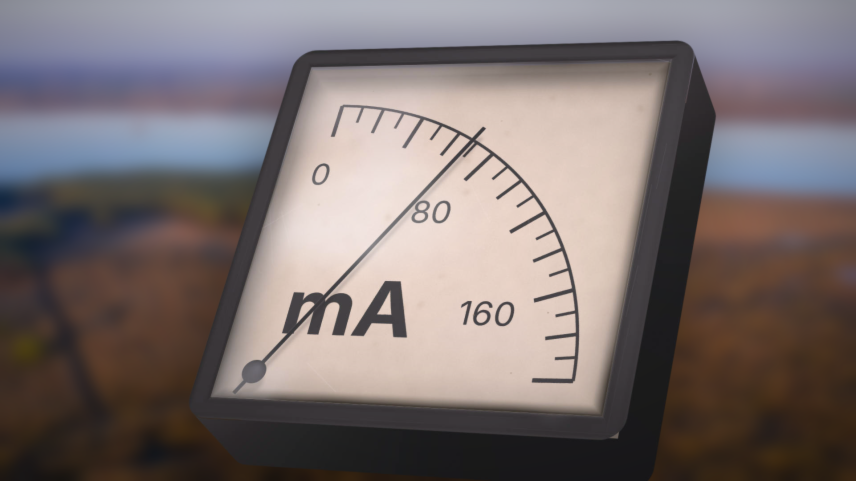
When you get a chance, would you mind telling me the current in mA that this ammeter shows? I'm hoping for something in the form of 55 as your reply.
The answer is 70
